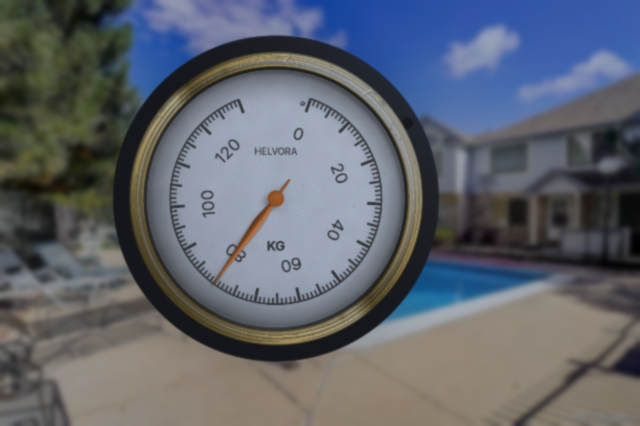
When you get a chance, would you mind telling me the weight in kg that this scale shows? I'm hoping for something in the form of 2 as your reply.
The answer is 80
